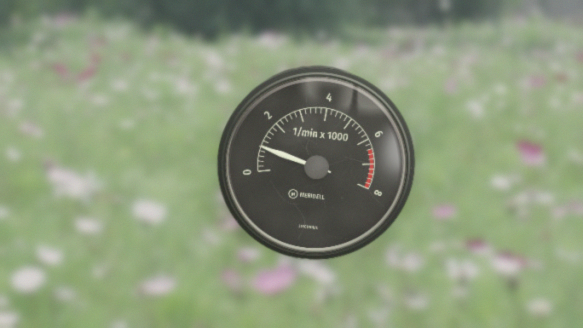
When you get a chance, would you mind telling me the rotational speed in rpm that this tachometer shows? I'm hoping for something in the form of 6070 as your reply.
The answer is 1000
